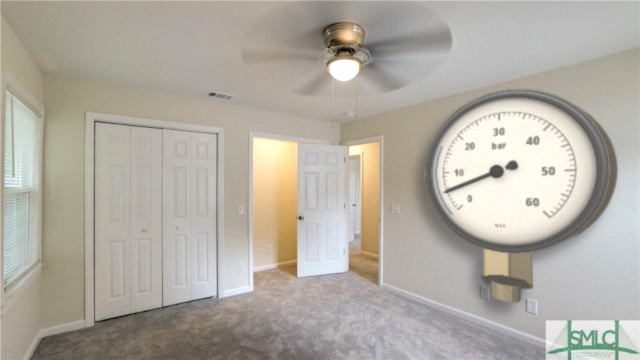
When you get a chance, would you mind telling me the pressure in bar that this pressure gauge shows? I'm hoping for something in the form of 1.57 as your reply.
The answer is 5
